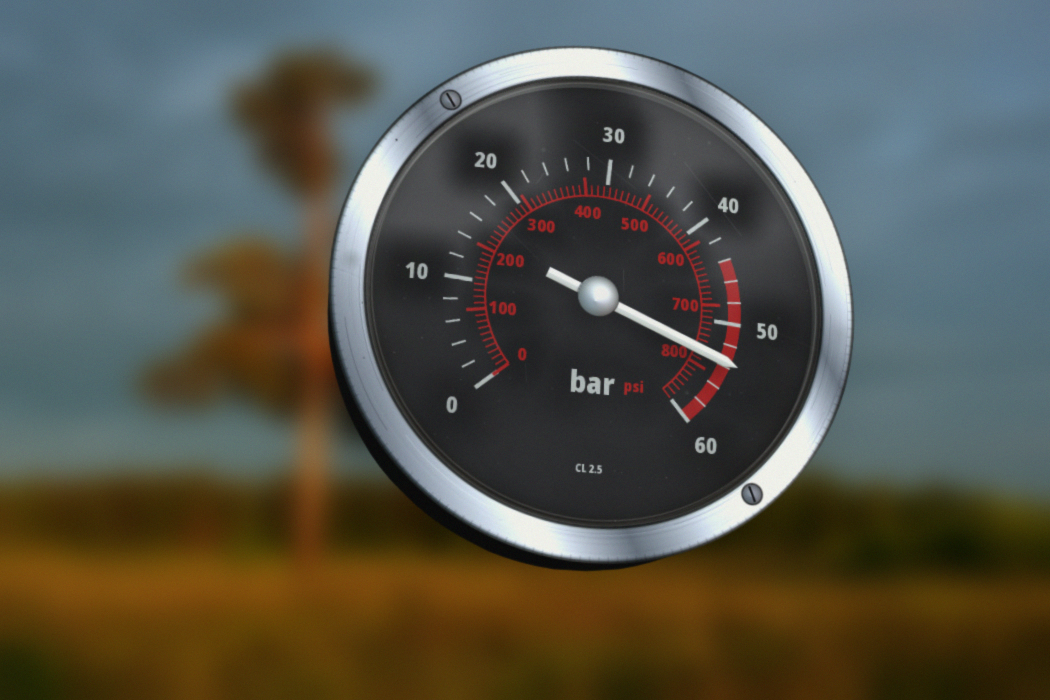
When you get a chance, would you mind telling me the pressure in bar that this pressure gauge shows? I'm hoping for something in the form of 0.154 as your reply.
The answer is 54
